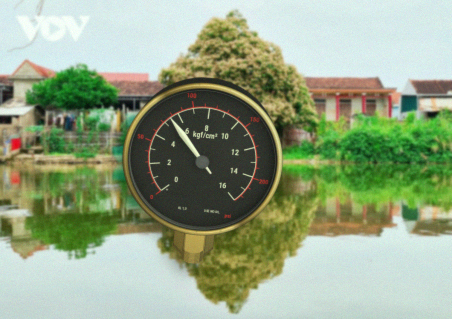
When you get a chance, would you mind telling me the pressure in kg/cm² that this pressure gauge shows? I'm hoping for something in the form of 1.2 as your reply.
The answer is 5.5
